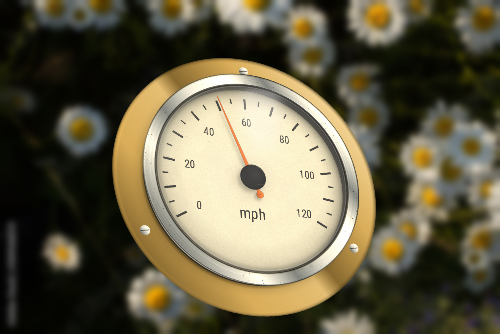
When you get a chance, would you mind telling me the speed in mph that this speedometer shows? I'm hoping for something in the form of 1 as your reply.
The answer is 50
